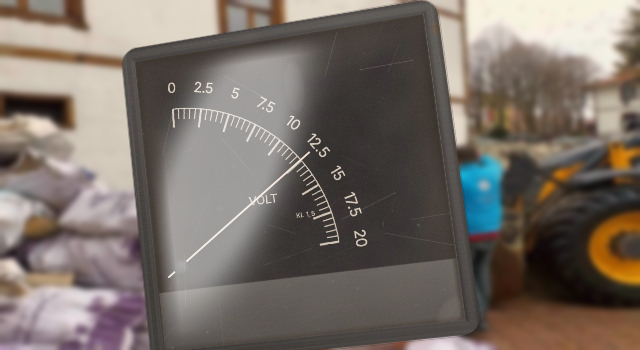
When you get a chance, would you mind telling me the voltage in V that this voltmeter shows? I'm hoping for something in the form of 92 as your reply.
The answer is 12.5
